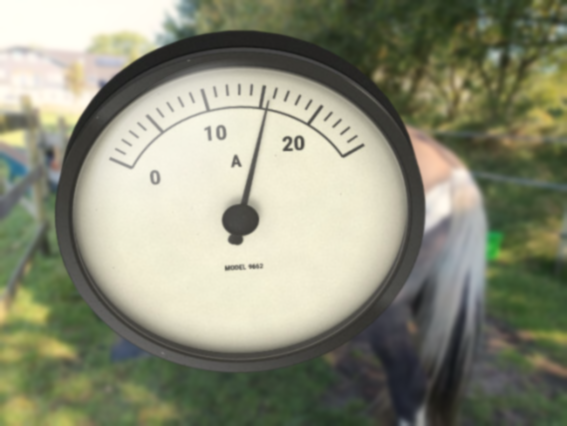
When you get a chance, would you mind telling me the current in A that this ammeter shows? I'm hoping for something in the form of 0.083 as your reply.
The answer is 15.5
